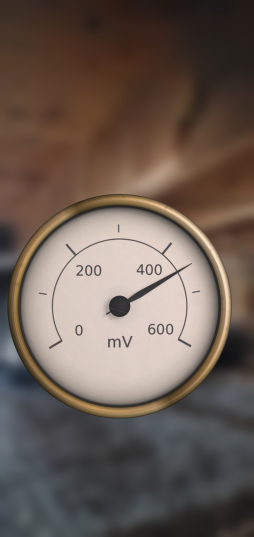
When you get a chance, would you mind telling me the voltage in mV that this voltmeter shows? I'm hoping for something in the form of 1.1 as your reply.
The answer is 450
